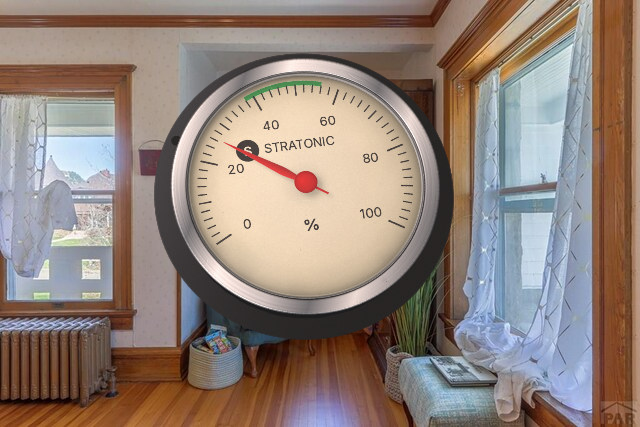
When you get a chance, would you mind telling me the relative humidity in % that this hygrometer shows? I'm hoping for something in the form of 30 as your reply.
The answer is 26
